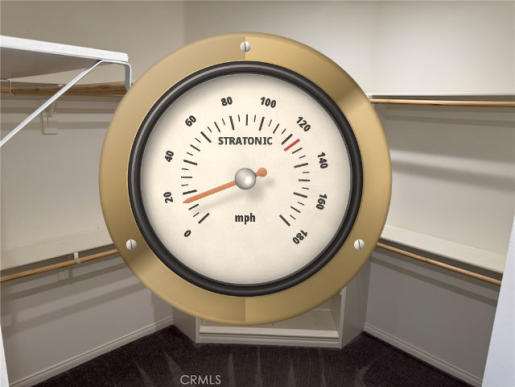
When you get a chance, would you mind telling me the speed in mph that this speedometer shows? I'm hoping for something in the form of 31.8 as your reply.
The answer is 15
